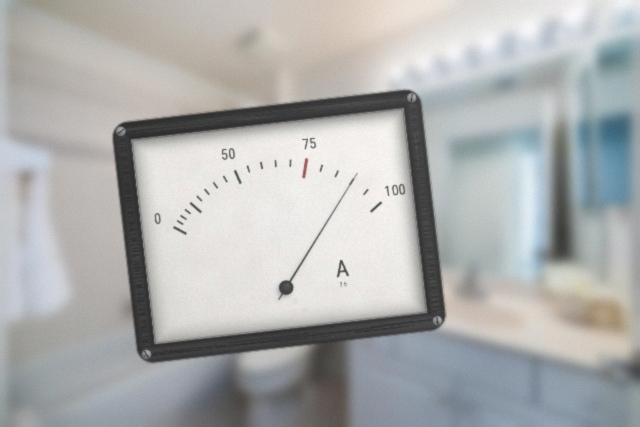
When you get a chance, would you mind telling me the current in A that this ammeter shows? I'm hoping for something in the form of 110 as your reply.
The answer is 90
